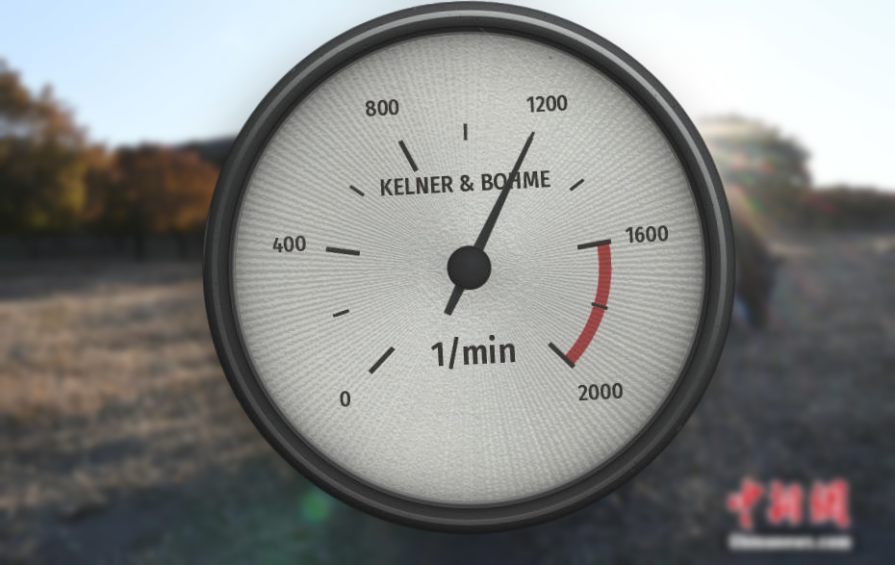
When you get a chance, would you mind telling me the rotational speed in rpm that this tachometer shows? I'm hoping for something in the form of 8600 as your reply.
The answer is 1200
